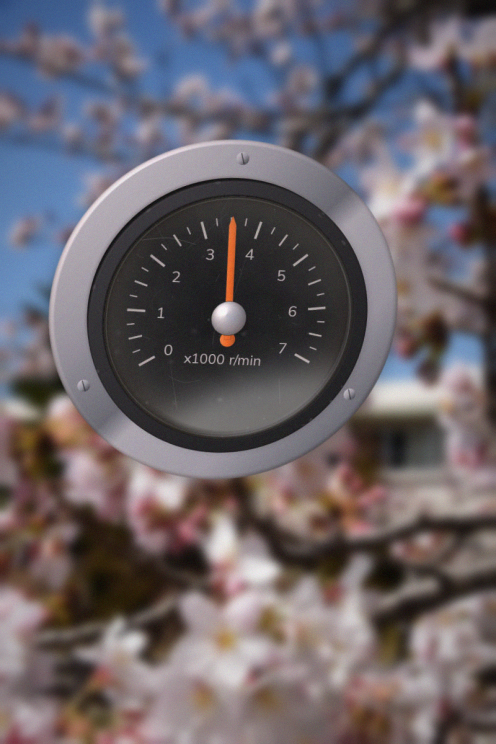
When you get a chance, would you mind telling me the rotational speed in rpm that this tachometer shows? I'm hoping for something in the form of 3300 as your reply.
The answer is 3500
